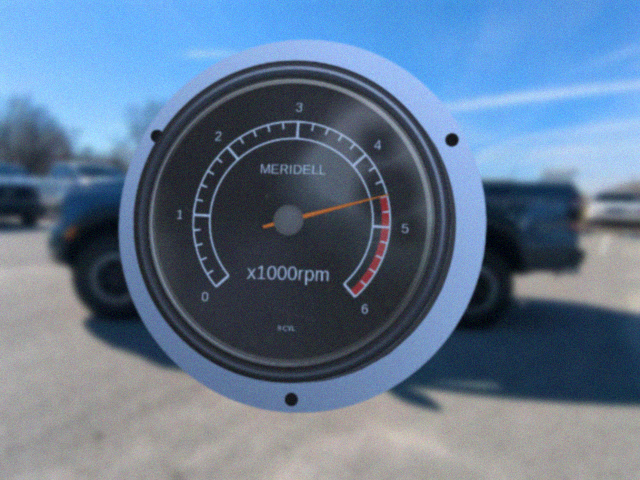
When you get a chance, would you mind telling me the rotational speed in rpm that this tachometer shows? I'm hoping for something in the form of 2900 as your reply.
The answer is 4600
